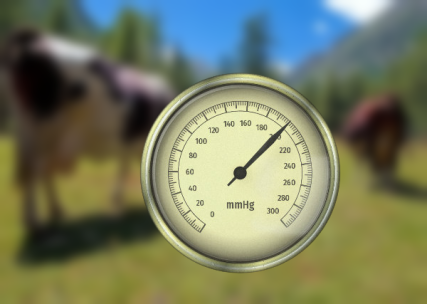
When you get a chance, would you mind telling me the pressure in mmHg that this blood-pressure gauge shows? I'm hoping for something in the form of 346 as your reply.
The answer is 200
